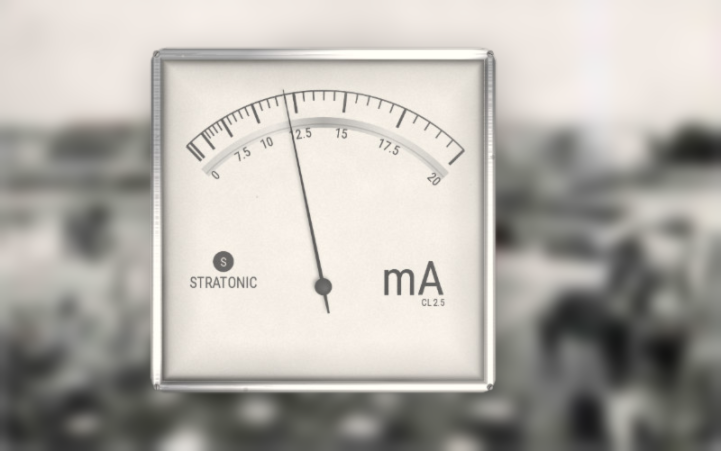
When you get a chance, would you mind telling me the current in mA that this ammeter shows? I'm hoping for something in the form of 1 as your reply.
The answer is 12
